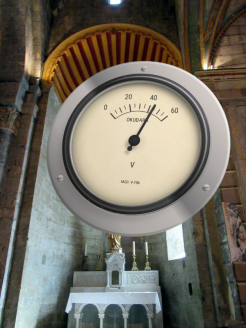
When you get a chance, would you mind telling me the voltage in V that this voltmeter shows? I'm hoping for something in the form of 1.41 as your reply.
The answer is 45
